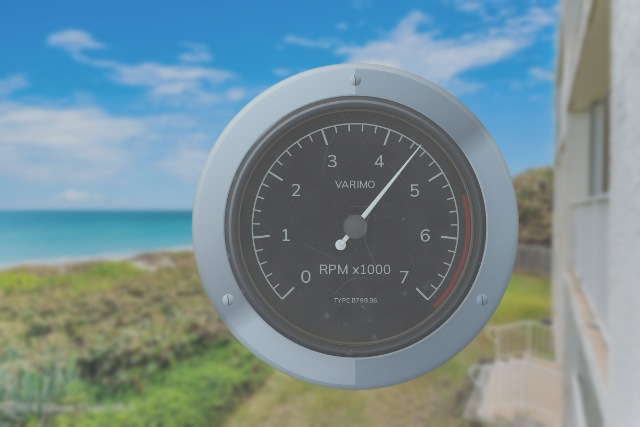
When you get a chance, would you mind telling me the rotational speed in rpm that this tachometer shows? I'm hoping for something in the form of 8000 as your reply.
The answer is 4500
